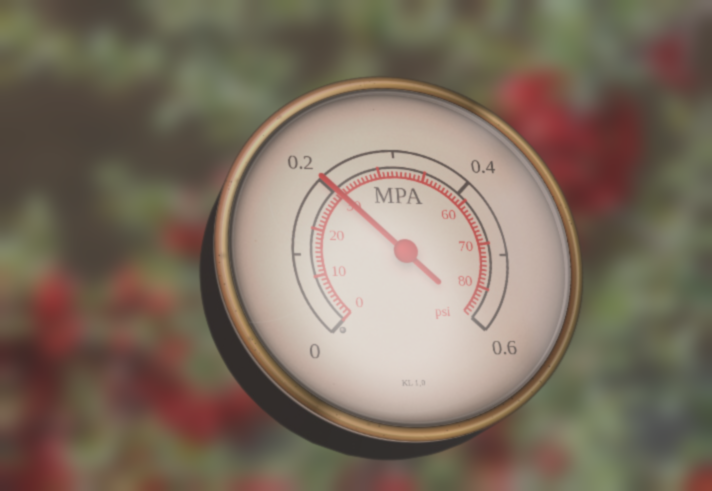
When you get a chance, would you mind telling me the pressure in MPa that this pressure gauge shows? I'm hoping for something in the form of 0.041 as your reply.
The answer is 0.2
